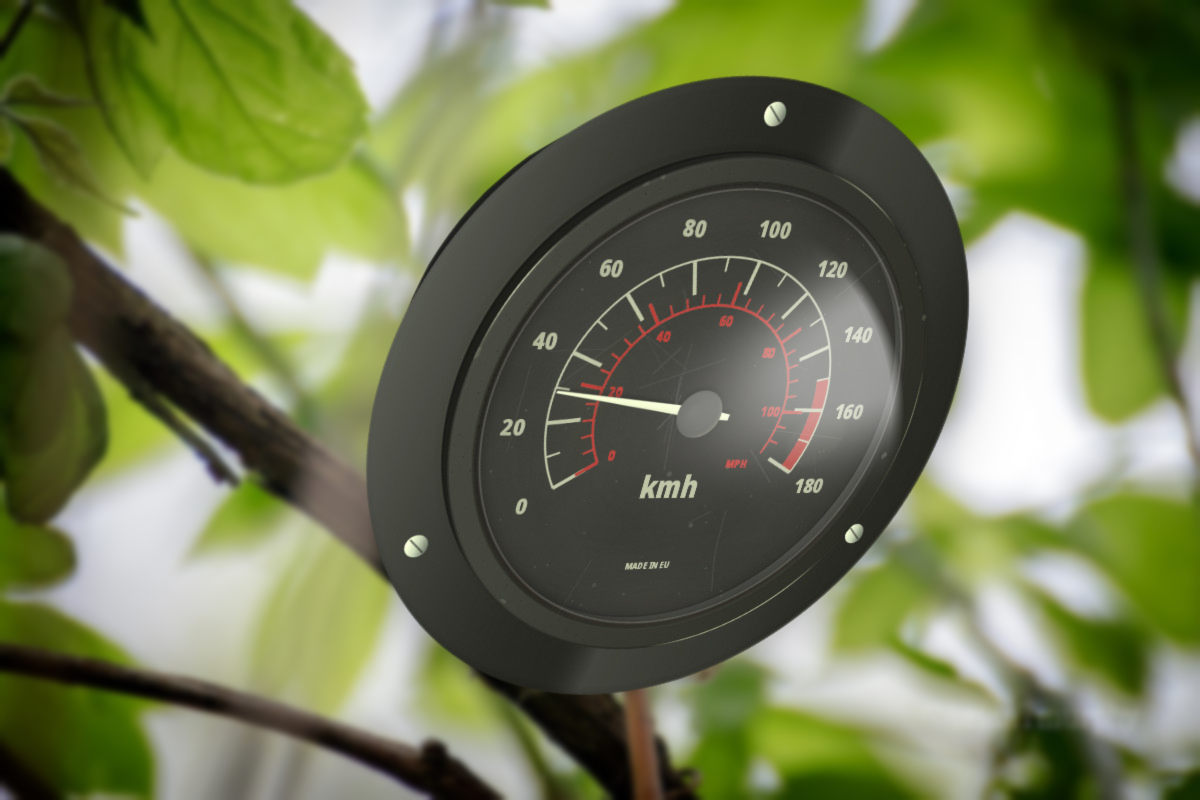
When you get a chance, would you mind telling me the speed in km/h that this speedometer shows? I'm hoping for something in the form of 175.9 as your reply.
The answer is 30
